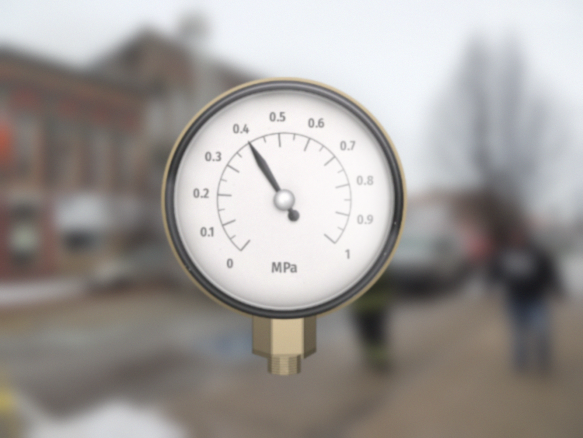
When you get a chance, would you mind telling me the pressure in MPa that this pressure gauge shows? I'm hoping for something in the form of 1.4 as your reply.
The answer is 0.4
